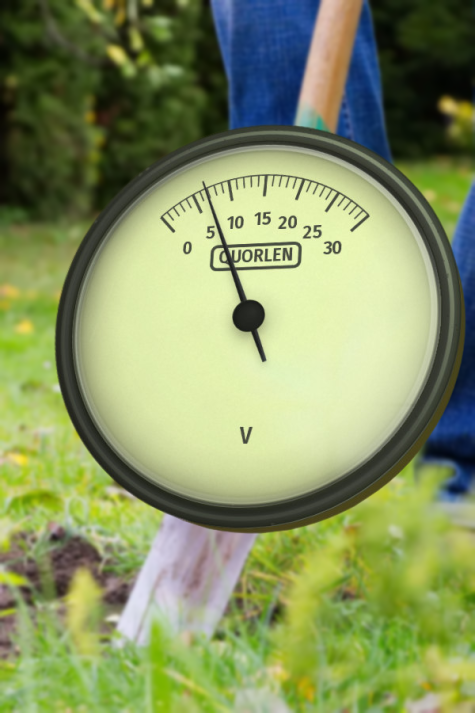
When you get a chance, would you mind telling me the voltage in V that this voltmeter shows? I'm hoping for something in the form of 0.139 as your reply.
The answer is 7
